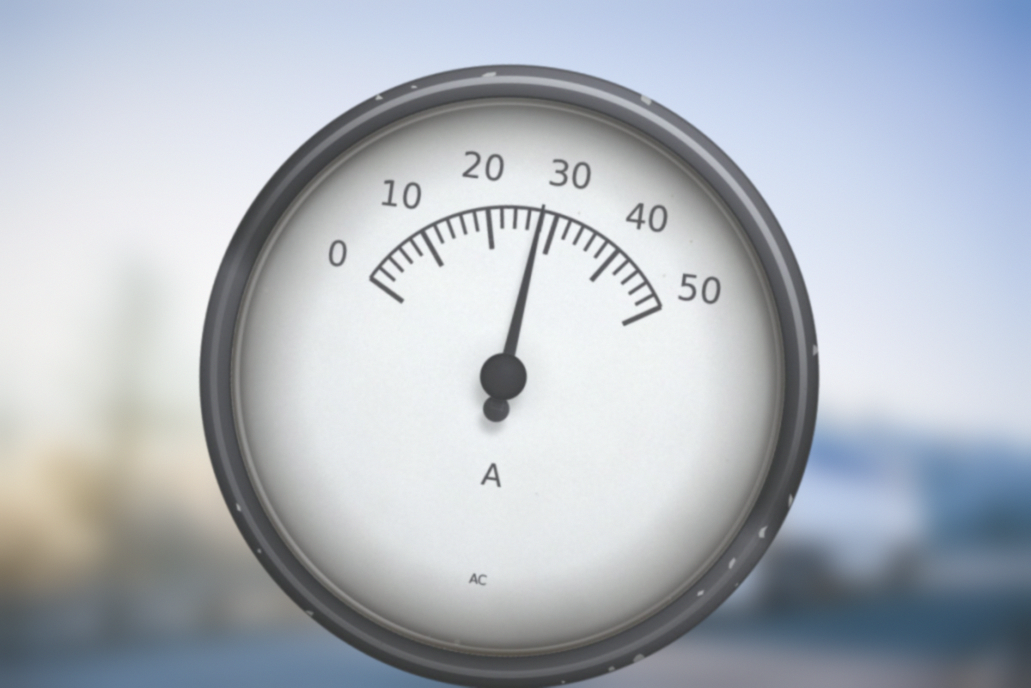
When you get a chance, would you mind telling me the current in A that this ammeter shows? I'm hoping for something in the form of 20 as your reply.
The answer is 28
